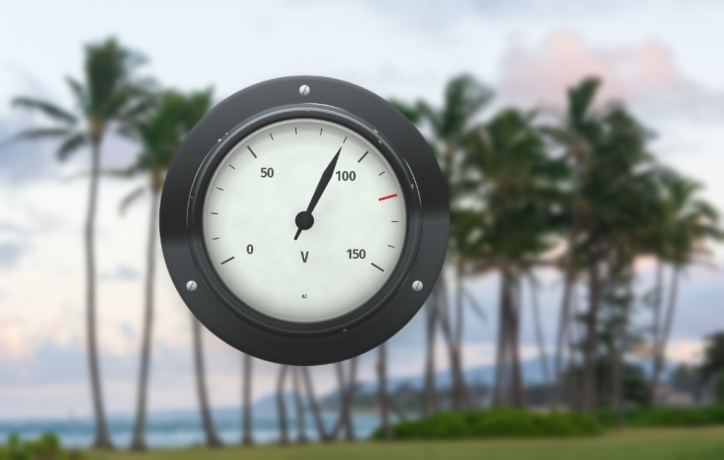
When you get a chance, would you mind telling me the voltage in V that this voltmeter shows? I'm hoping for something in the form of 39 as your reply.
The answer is 90
